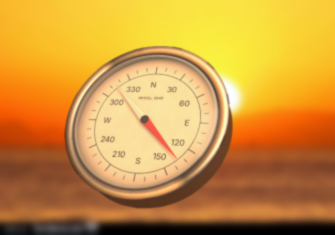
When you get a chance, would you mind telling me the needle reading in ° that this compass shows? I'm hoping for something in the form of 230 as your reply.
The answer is 135
